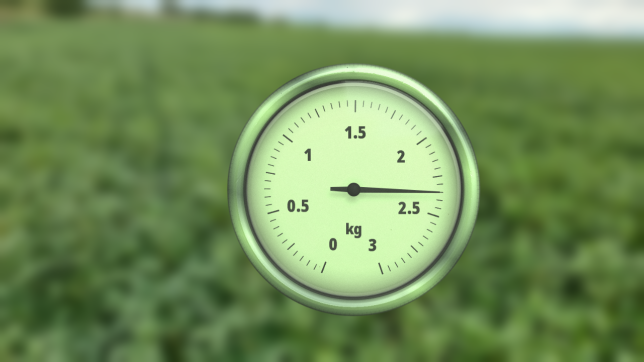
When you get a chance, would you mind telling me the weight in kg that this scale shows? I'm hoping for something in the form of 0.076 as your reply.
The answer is 2.35
